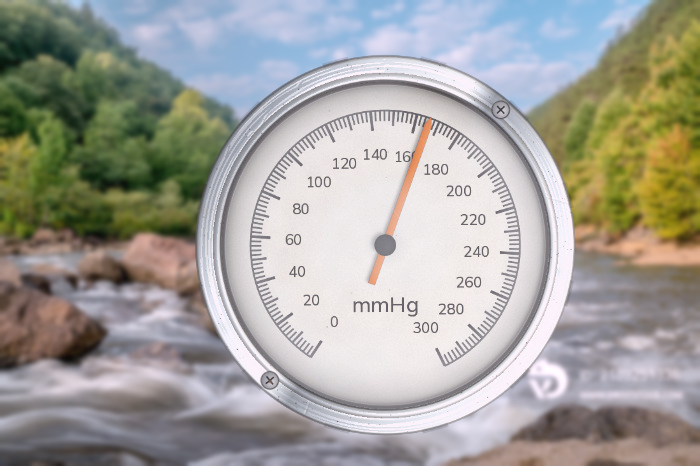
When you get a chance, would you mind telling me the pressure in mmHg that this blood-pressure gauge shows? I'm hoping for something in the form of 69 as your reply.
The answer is 166
